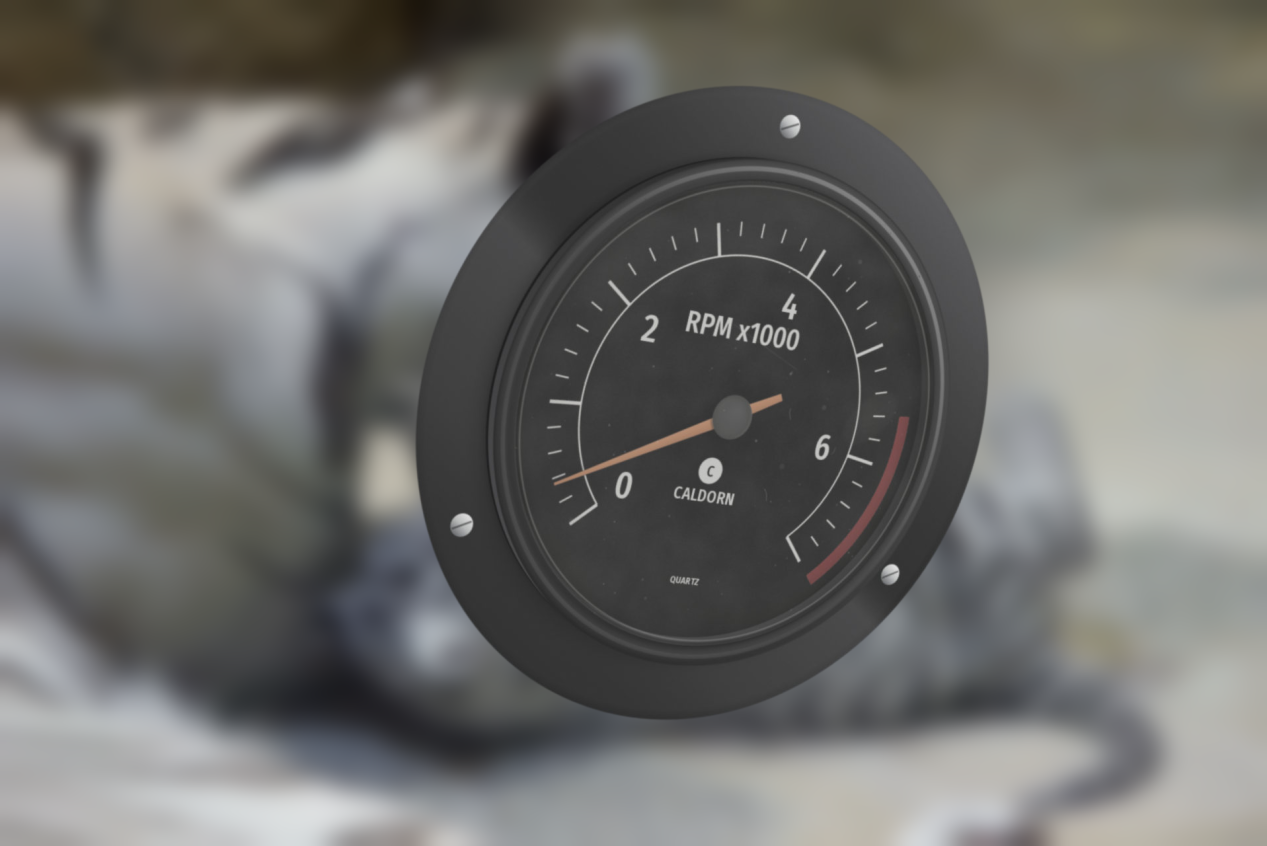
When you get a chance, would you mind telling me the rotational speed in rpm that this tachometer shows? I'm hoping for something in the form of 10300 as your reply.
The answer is 400
